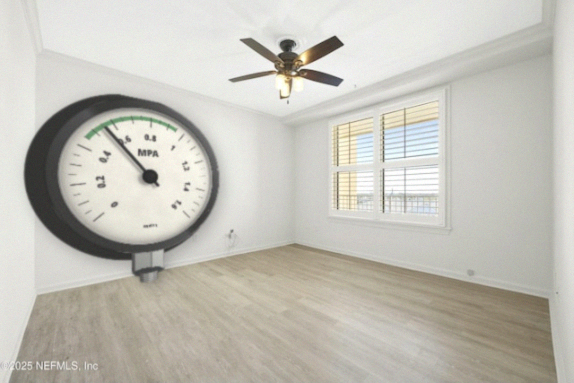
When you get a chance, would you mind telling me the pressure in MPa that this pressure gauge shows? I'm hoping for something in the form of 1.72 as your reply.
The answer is 0.55
